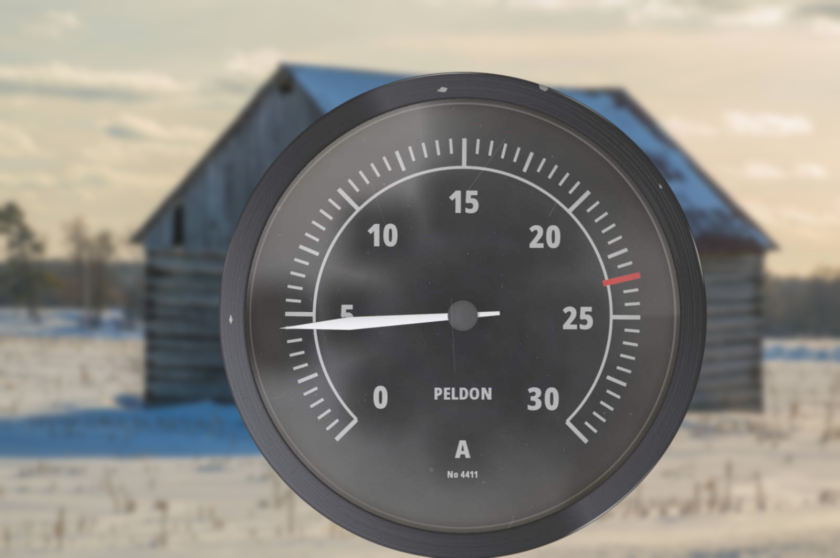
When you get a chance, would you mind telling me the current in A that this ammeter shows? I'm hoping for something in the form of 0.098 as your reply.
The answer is 4.5
